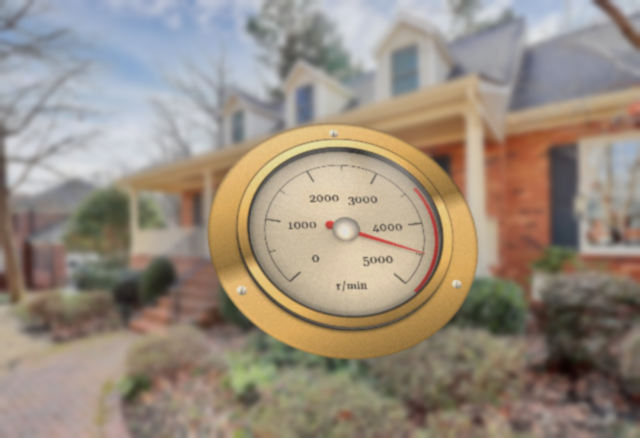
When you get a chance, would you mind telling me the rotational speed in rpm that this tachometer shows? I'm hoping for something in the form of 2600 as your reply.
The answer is 4500
